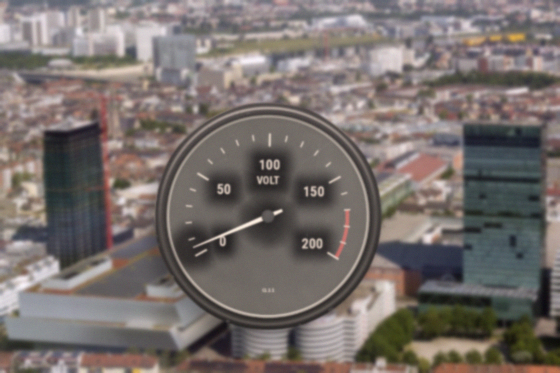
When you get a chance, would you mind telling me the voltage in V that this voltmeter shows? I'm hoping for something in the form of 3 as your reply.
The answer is 5
